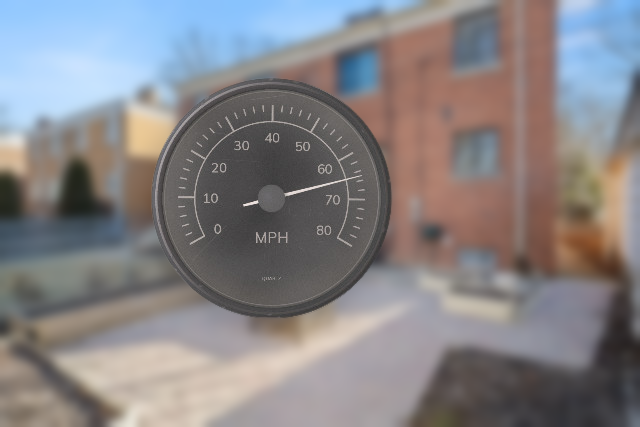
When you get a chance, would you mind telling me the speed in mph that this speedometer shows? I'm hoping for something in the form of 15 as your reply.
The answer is 65
